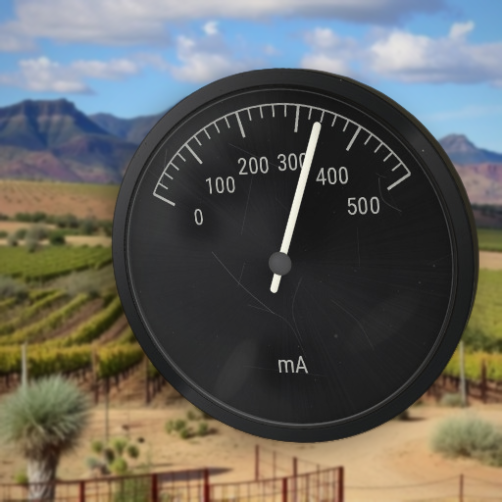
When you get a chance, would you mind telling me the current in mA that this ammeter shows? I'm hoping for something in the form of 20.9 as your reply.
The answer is 340
